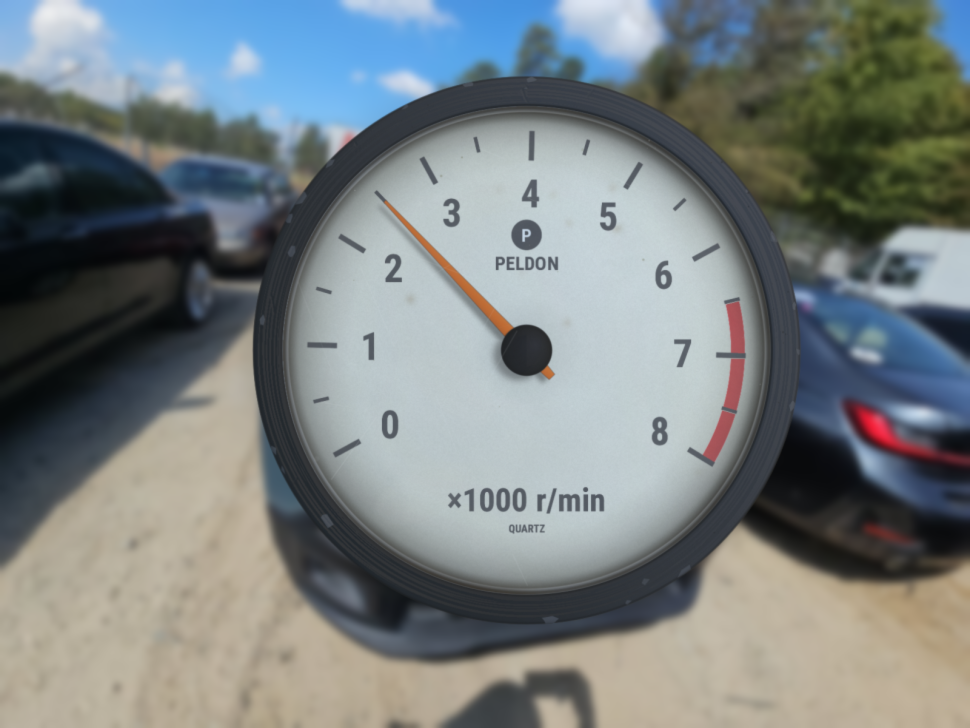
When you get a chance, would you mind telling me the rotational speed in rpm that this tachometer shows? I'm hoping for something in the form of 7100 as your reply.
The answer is 2500
